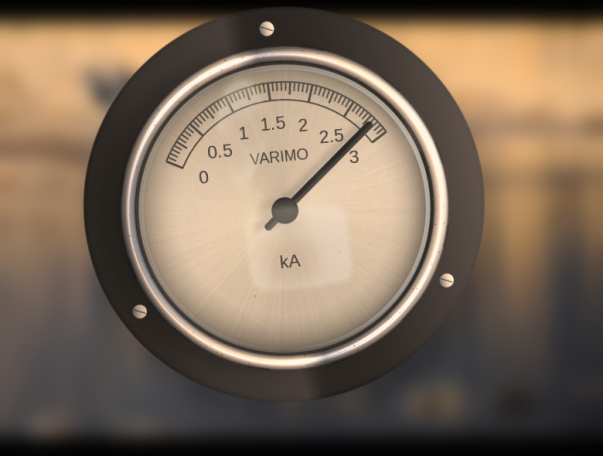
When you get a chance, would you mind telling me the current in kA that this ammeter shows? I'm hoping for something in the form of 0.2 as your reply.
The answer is 2.8
